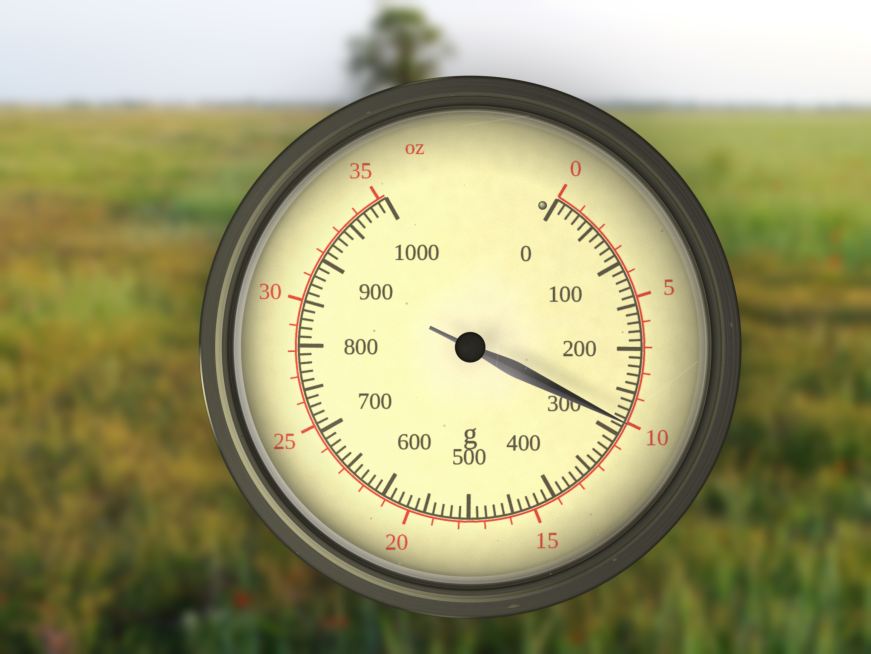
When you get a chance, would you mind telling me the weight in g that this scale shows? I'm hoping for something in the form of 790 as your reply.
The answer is 285
